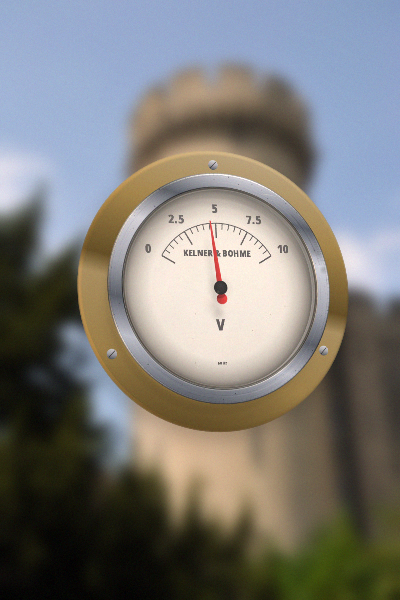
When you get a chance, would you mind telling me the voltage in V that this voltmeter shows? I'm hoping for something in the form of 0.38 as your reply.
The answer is 4.5
